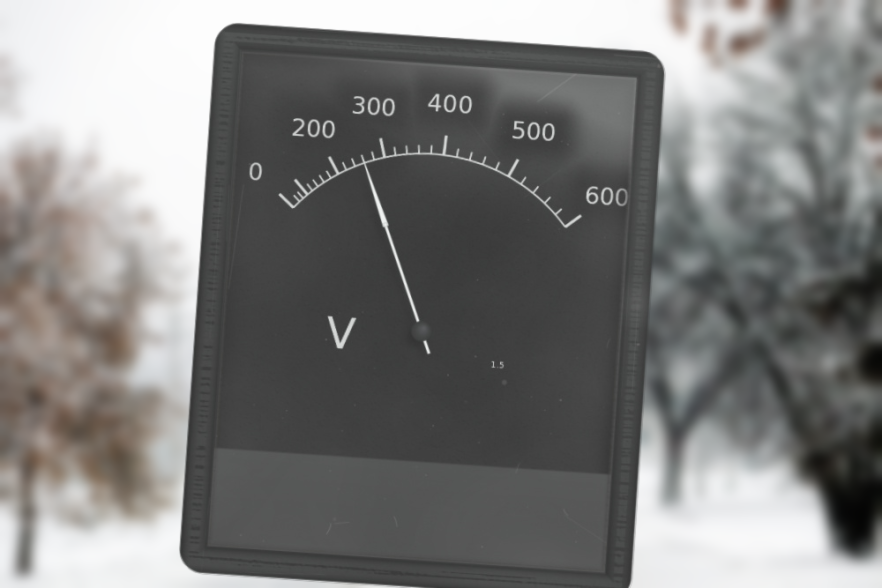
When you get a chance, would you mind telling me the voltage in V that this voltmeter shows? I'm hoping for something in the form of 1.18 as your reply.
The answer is 260
